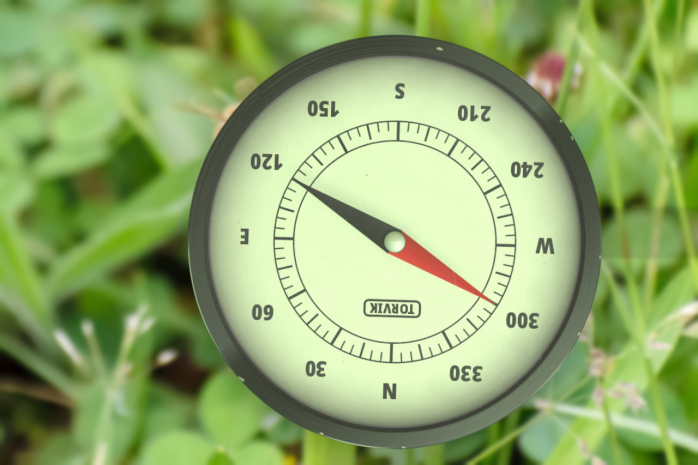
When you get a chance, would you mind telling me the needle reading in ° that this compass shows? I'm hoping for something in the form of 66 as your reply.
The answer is 300
